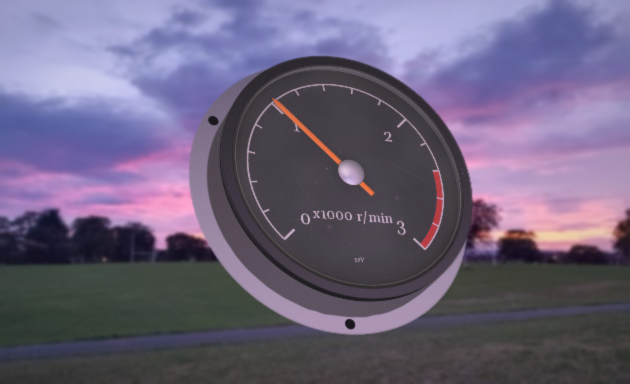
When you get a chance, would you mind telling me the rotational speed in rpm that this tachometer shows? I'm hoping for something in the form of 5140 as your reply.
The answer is 1000
